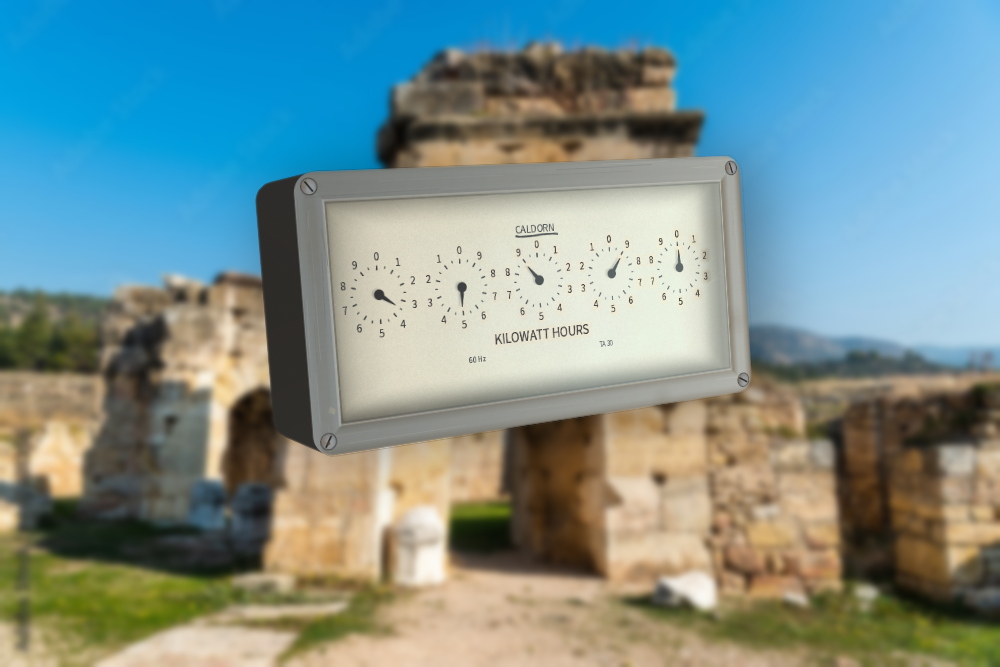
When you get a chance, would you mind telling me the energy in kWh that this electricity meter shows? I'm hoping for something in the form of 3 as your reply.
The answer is 34890
